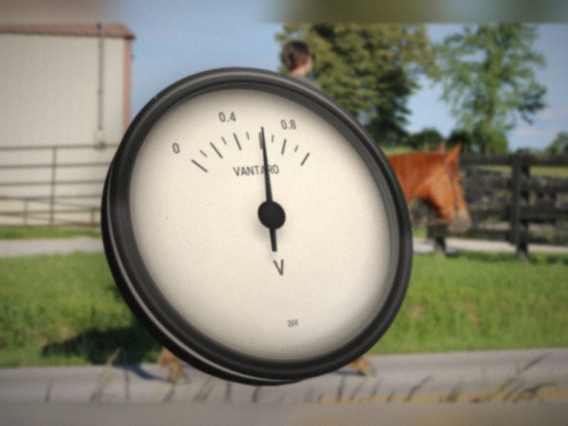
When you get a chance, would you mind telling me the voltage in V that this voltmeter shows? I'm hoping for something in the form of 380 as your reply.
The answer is 0.6
